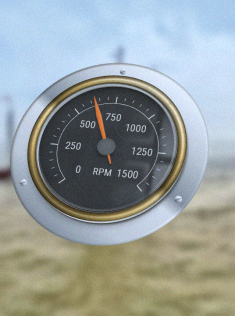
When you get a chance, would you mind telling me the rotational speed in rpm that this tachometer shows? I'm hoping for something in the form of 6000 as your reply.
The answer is 625
